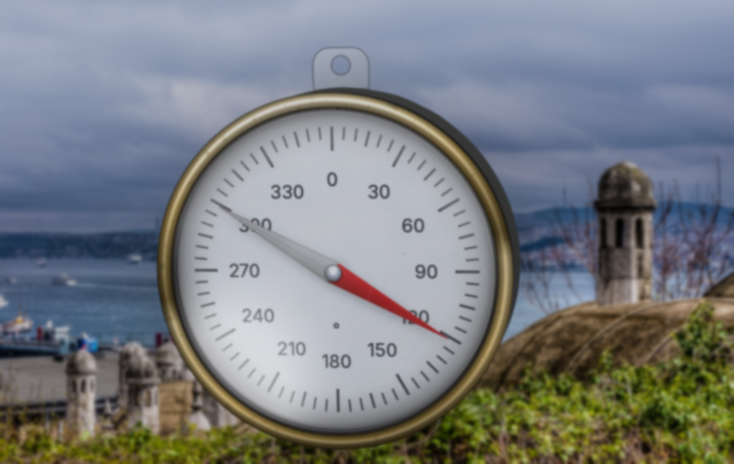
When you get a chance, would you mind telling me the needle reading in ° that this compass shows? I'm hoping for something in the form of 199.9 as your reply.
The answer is 120
